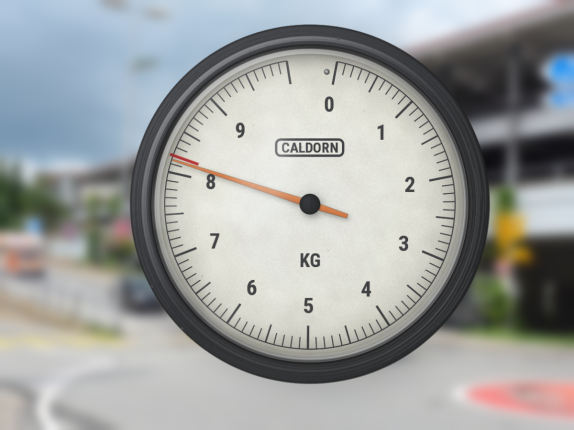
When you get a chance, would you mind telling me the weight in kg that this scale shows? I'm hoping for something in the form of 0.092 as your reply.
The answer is 8.15
